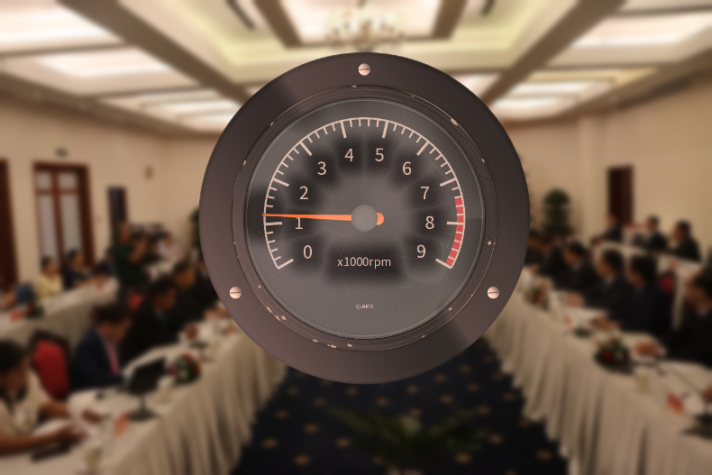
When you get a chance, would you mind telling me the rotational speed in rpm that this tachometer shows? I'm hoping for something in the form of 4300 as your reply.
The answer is 1200
